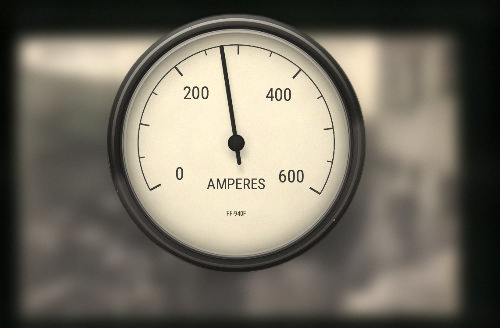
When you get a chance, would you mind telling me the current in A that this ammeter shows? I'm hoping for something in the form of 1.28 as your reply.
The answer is 275
